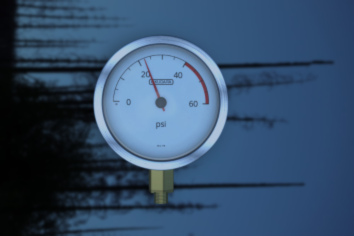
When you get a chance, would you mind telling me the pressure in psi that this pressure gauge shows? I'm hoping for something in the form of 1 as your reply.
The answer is 22.5
